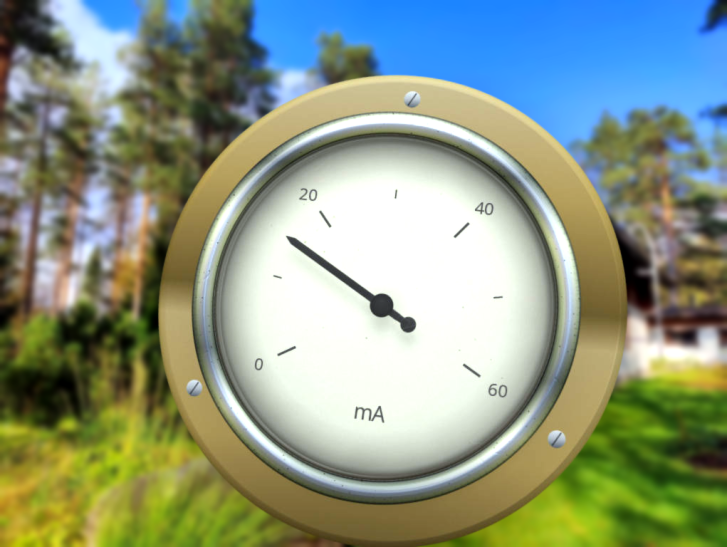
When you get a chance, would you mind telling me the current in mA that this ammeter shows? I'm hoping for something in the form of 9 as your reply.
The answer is 15
